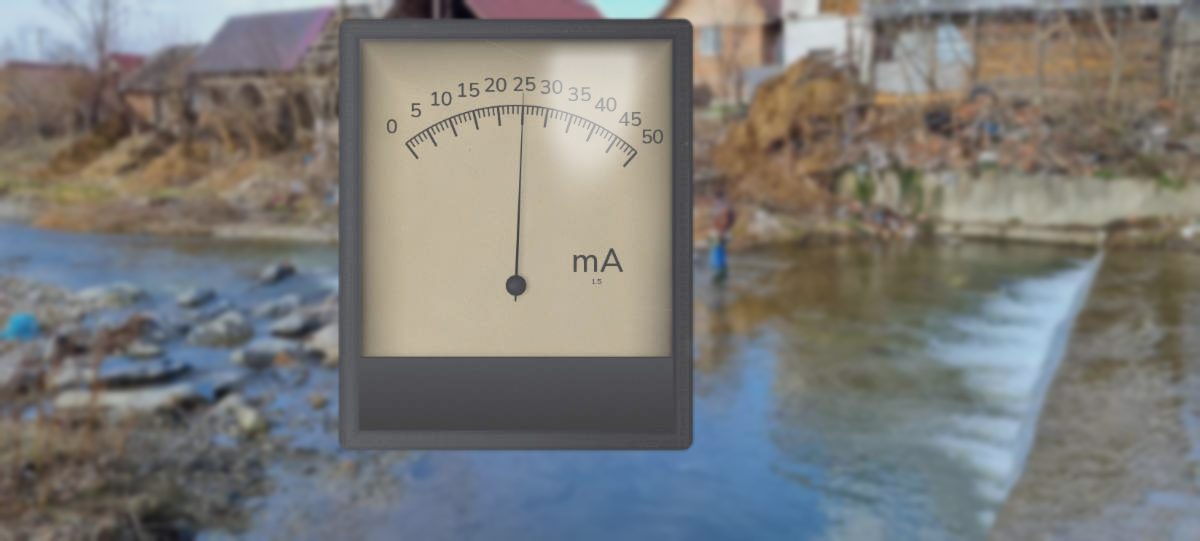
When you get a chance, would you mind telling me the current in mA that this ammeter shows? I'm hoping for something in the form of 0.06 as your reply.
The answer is 25
